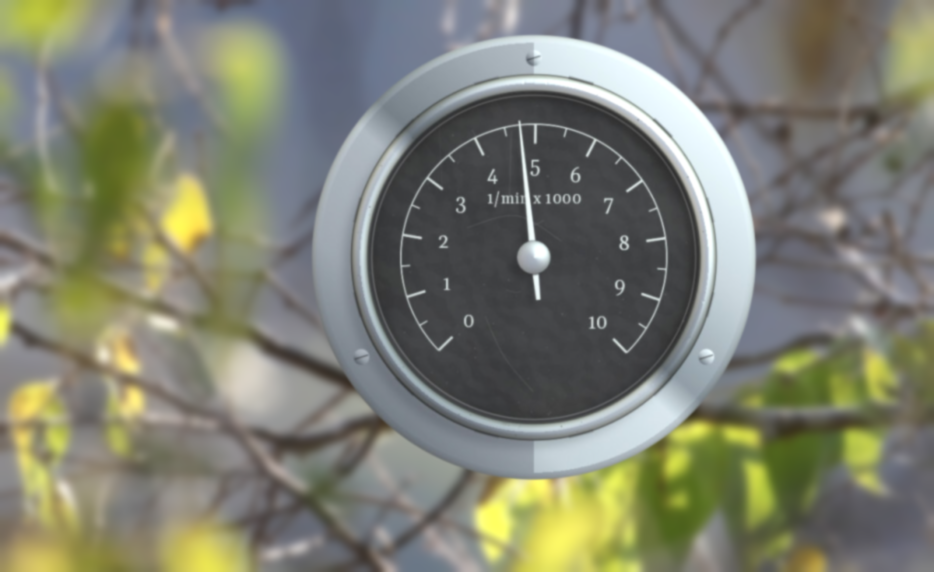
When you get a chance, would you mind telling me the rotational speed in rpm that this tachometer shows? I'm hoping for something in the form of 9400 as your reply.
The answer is 4750
